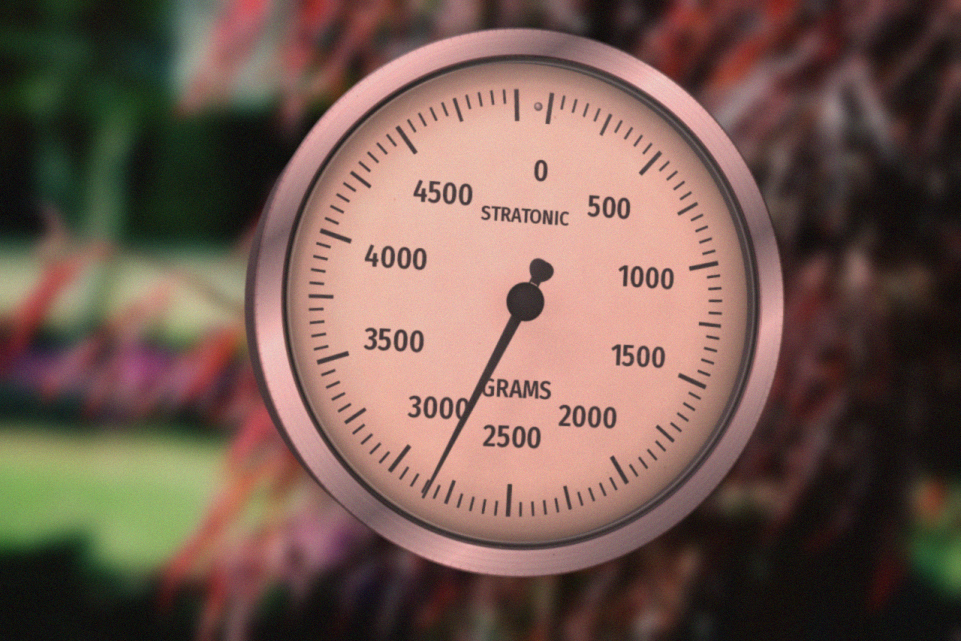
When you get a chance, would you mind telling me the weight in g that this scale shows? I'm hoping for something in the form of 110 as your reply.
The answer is 2850
